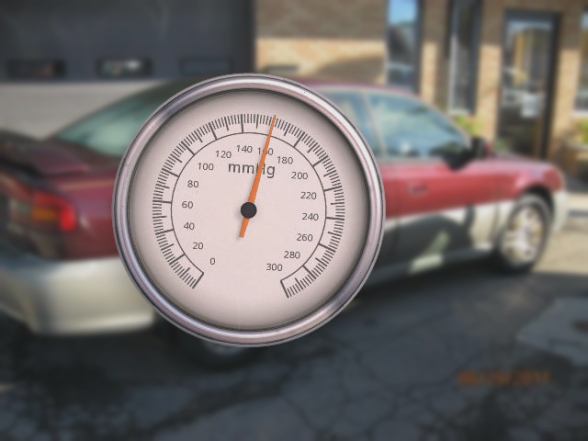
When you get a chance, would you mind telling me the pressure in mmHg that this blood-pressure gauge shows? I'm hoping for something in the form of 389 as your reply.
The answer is 160
